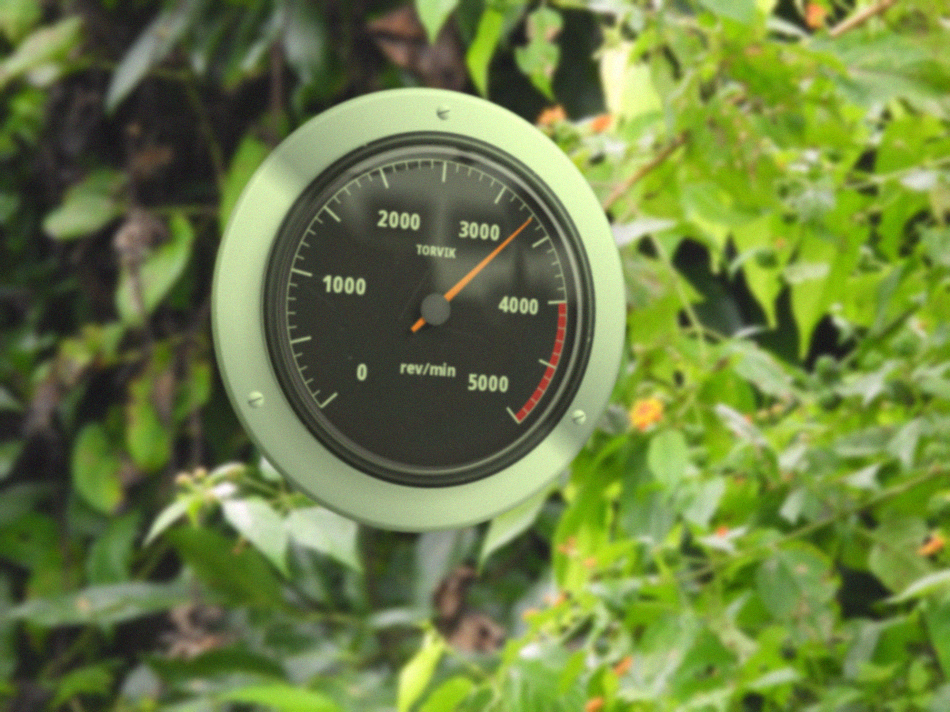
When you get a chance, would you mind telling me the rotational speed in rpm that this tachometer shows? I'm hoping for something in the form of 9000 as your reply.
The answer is 3300
